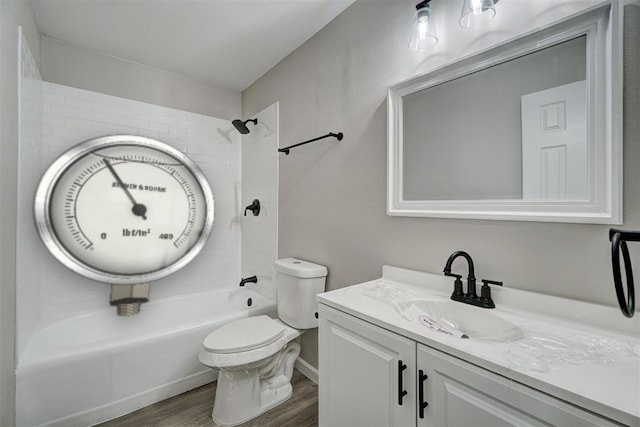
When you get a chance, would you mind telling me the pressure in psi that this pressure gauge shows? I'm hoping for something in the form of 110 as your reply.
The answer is 150
